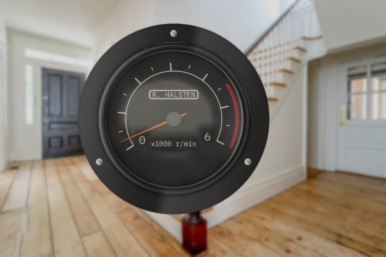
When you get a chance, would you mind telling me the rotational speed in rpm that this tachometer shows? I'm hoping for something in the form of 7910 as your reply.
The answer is 250
